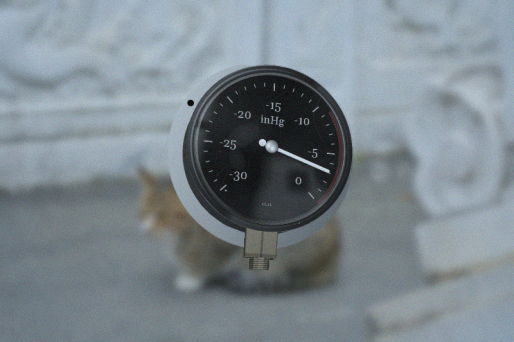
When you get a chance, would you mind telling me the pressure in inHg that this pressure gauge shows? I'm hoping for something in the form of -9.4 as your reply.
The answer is -3
